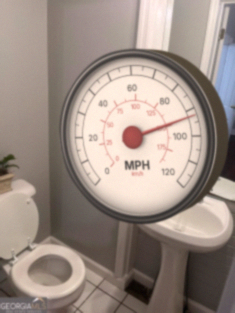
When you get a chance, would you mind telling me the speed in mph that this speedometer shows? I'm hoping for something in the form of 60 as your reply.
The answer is 92.5
